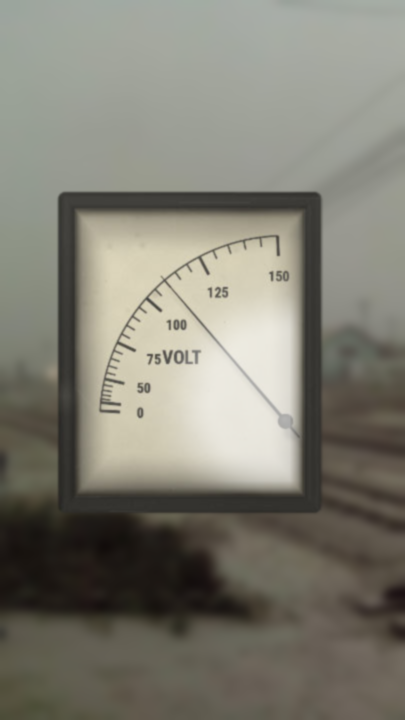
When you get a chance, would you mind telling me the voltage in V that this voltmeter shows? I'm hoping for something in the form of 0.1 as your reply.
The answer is 110
